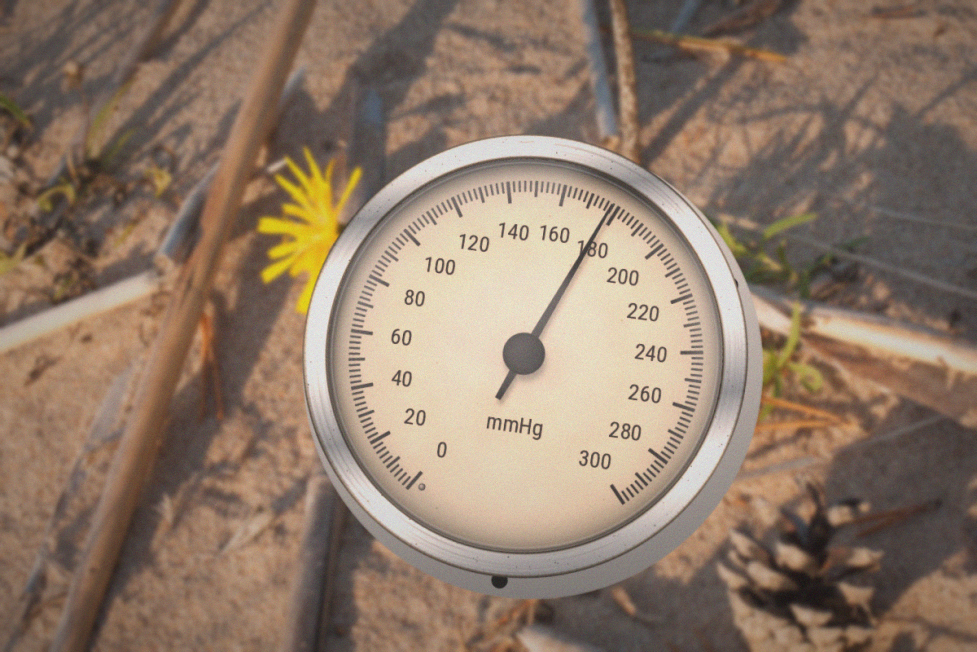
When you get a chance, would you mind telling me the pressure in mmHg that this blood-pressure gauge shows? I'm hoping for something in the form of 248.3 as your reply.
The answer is 178
